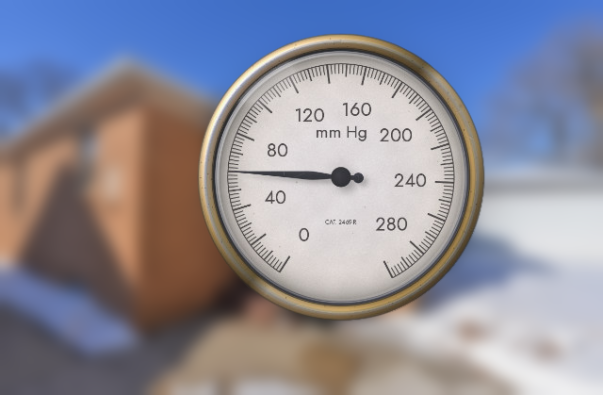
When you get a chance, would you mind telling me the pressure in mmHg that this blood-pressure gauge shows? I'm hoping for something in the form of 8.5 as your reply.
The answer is 60
